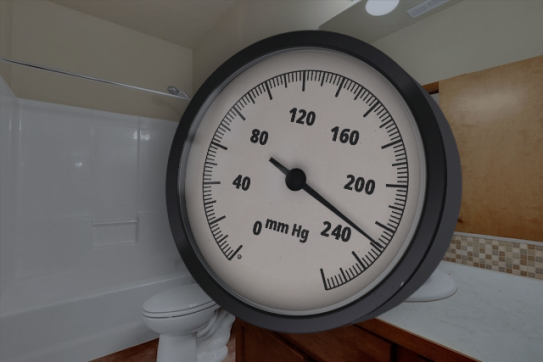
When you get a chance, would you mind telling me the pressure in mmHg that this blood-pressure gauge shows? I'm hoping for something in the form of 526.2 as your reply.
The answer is 228
